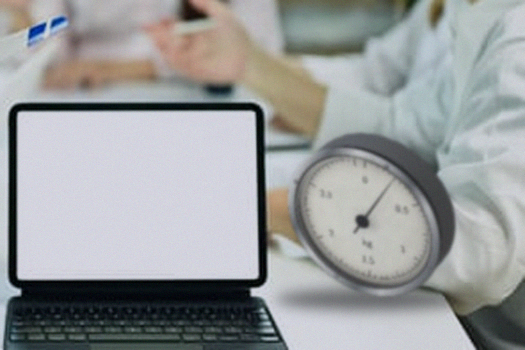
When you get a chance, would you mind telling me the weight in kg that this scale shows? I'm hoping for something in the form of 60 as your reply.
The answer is 0.25
